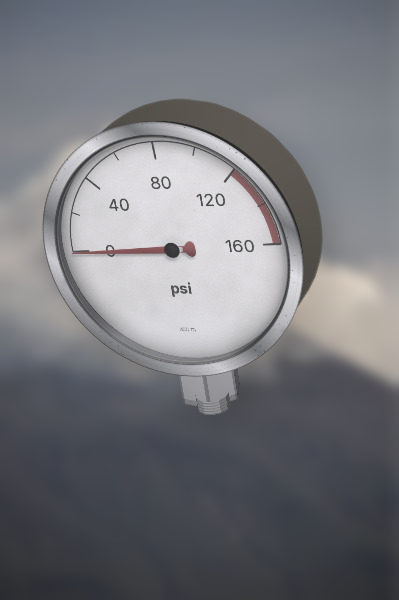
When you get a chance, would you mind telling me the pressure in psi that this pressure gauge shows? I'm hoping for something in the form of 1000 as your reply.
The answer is 0
